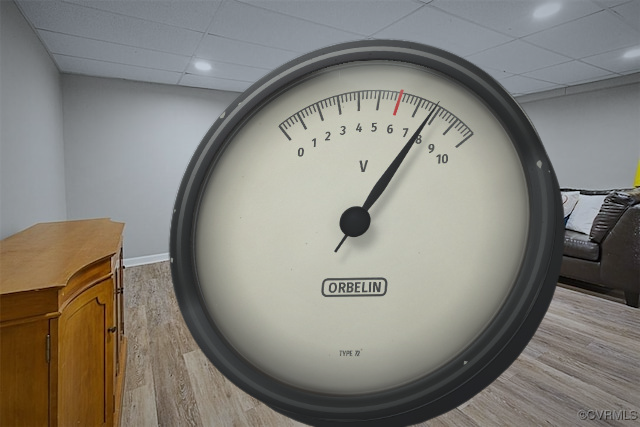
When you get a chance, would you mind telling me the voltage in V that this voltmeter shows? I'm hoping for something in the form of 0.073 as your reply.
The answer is 8
